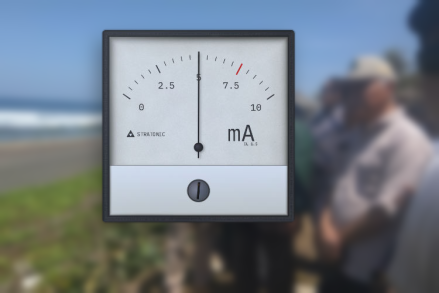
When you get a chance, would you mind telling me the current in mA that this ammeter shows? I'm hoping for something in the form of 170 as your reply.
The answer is 5
